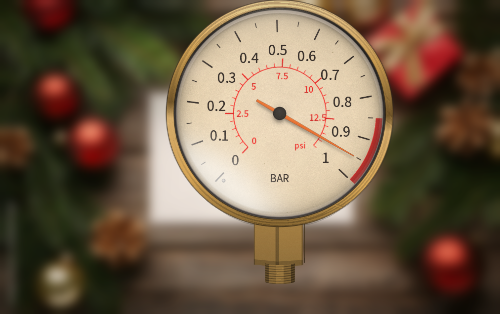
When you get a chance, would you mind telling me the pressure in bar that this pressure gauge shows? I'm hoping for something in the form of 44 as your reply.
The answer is 0.95
